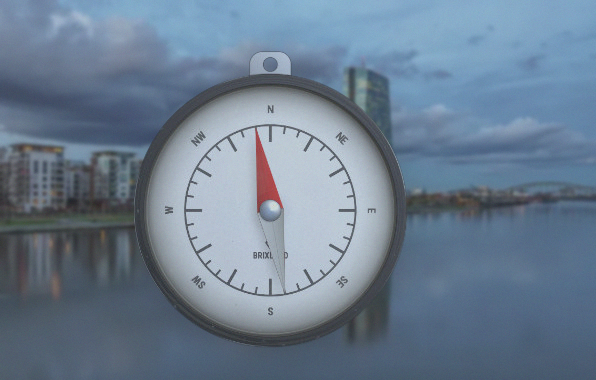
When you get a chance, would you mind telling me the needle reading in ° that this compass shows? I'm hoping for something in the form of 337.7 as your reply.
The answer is 350
